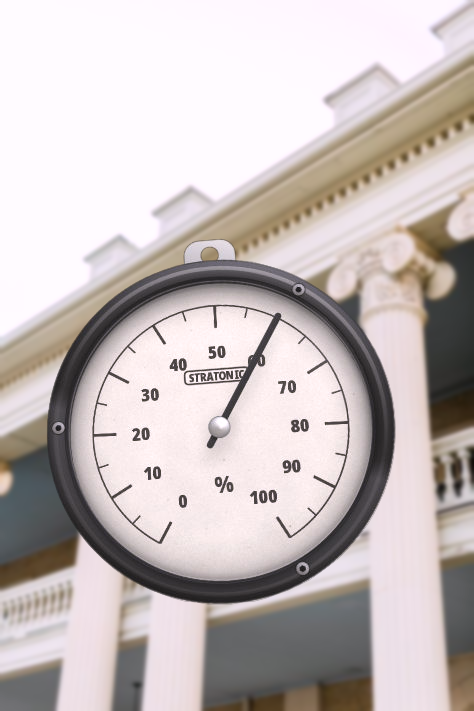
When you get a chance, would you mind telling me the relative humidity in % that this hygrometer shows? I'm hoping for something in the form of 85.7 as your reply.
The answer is 60
